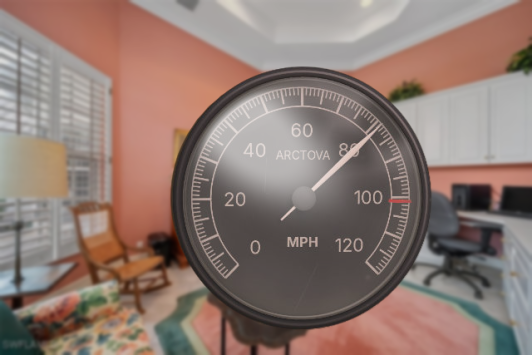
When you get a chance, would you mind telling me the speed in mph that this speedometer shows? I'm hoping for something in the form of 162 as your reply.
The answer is 81
